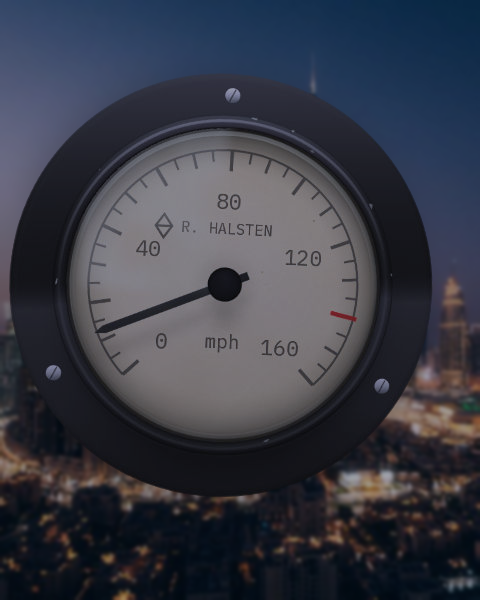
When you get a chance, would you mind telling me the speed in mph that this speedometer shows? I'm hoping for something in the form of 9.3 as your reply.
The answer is 12.5
